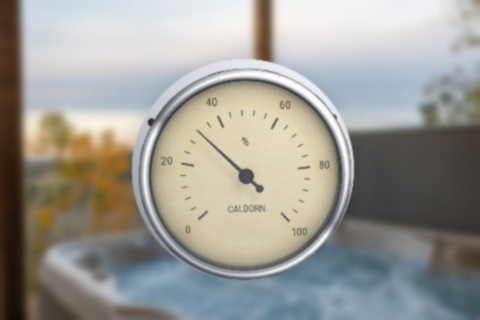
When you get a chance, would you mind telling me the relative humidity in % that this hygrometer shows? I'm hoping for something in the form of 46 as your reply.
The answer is 32
